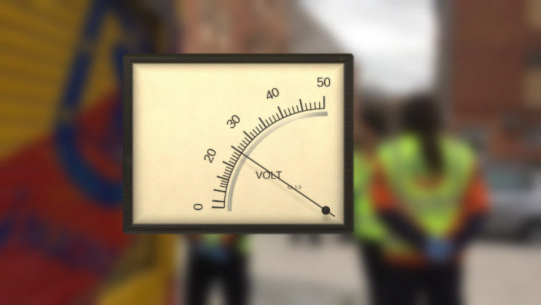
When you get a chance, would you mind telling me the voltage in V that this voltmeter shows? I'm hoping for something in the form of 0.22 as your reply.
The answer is 25
